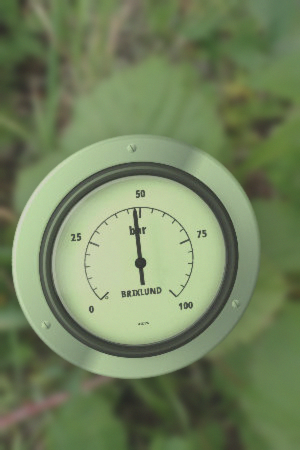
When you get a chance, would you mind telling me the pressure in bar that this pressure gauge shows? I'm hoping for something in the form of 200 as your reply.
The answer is 47.5
